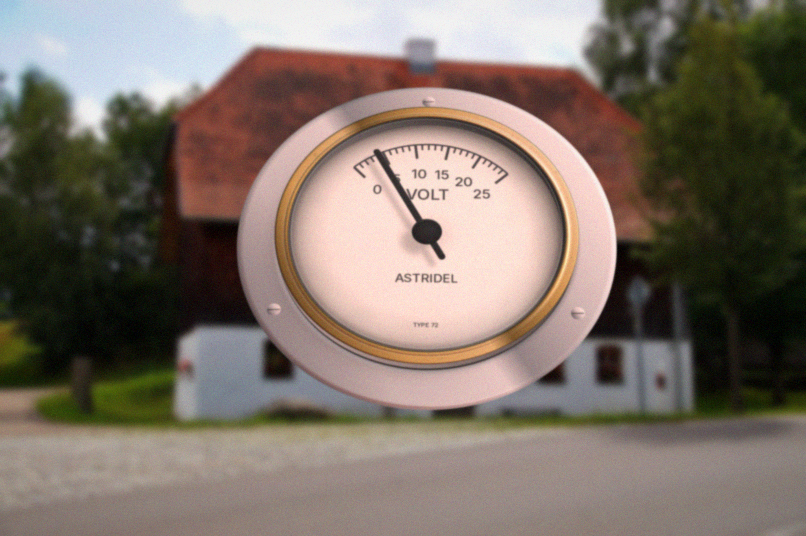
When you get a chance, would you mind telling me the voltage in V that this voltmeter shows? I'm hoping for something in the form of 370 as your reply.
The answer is 4
